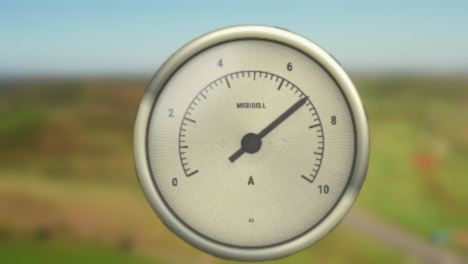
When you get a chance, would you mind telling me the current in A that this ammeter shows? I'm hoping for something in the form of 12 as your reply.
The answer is 7
